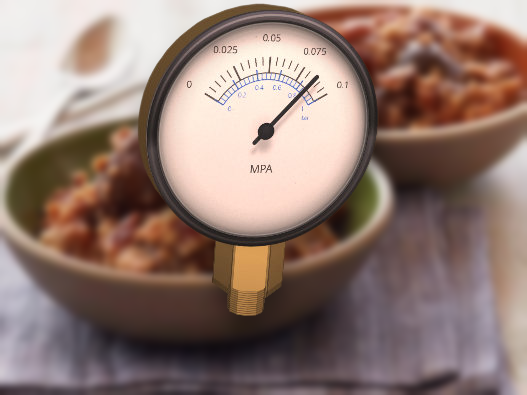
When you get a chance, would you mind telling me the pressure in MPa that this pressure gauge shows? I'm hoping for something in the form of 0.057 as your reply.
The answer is 0.085
